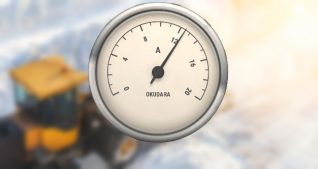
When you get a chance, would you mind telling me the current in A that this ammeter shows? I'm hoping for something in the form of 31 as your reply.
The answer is 12.5
